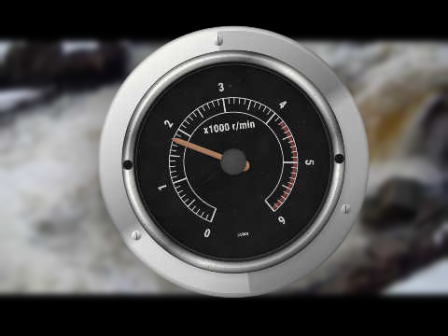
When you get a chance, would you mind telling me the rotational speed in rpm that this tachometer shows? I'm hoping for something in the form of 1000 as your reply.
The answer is 1800
